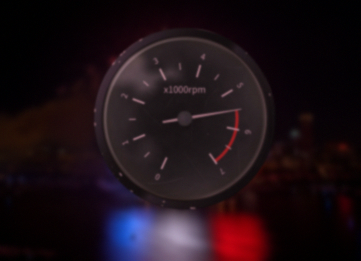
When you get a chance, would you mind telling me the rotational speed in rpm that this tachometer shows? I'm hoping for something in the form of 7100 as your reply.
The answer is 5500
